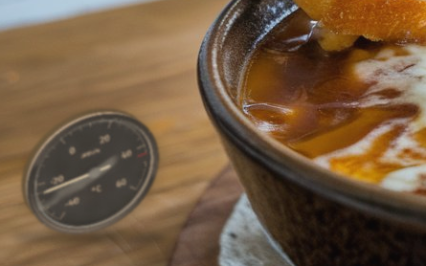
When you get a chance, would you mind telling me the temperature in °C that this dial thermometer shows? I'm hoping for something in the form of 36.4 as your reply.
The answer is -24
